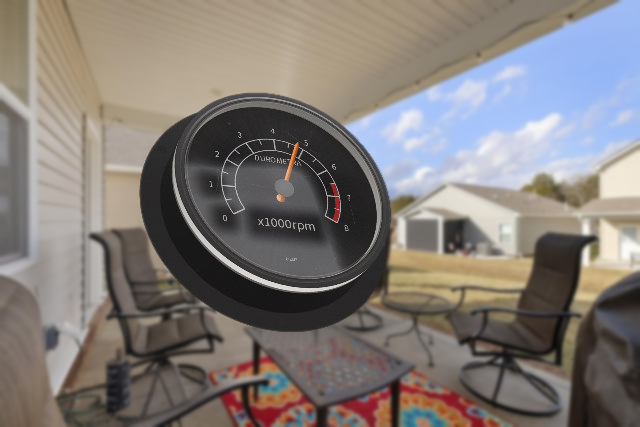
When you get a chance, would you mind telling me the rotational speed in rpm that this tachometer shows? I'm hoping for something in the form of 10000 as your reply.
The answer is 4750
